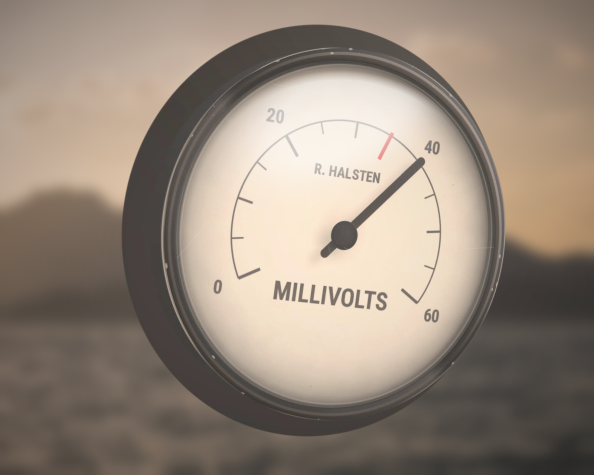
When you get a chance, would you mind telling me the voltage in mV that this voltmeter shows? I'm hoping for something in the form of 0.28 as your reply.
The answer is 40
